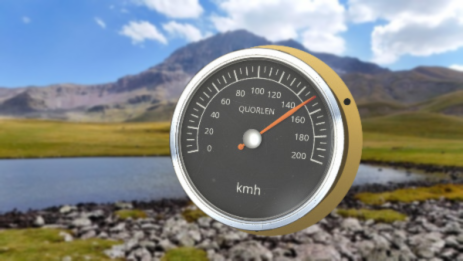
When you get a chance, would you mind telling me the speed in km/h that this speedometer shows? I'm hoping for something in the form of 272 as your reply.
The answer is 150
